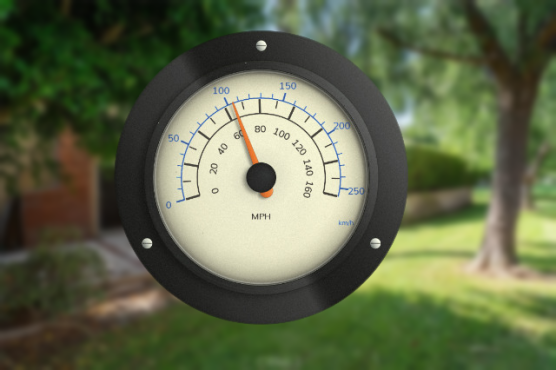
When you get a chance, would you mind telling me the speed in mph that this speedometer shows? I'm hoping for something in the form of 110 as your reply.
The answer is 65
